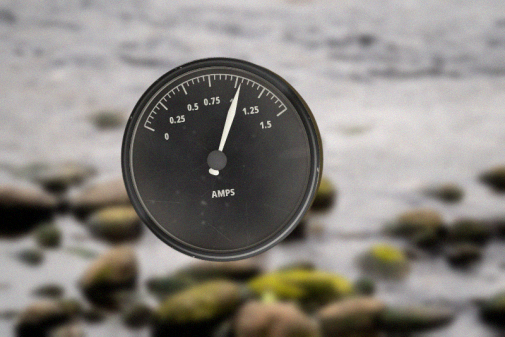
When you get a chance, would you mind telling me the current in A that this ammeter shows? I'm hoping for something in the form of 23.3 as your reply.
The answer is 1.05
